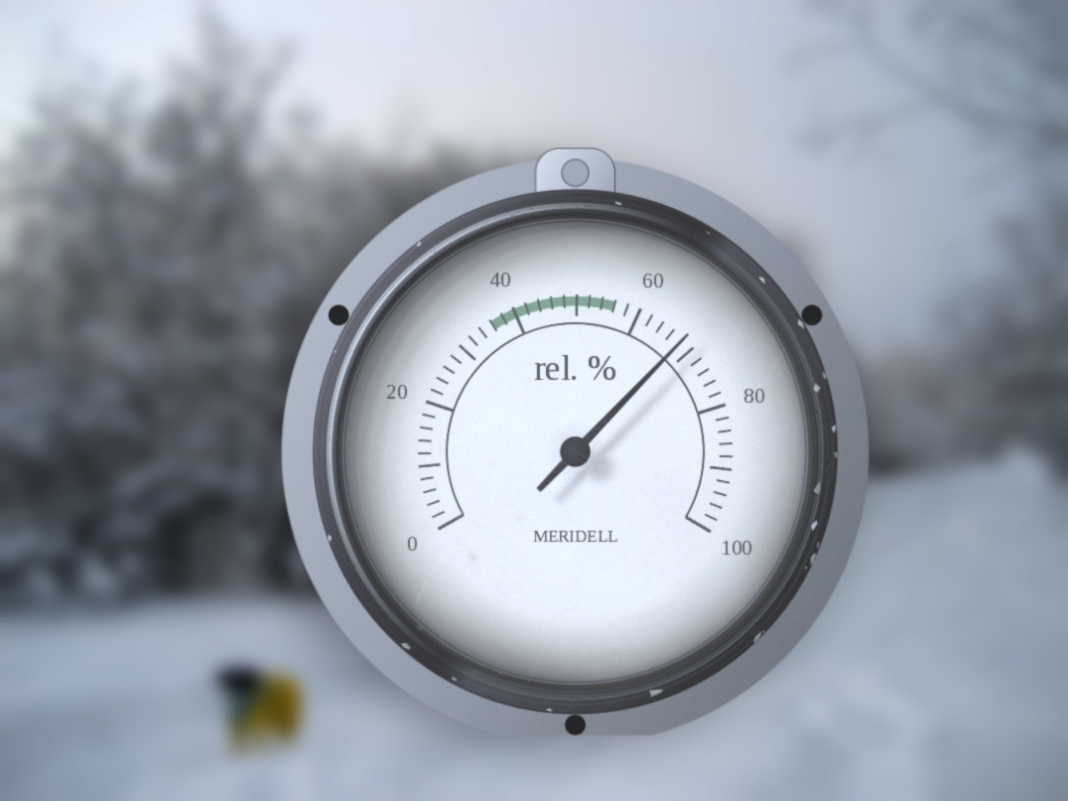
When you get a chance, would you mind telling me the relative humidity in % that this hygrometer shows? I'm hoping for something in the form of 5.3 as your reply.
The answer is 68
